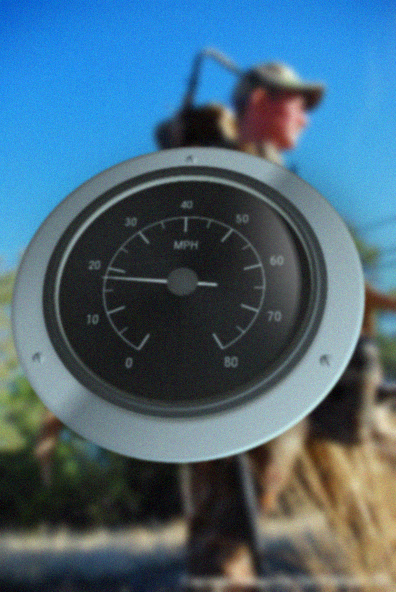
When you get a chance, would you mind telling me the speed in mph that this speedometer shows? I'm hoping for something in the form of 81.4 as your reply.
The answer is 17.5
